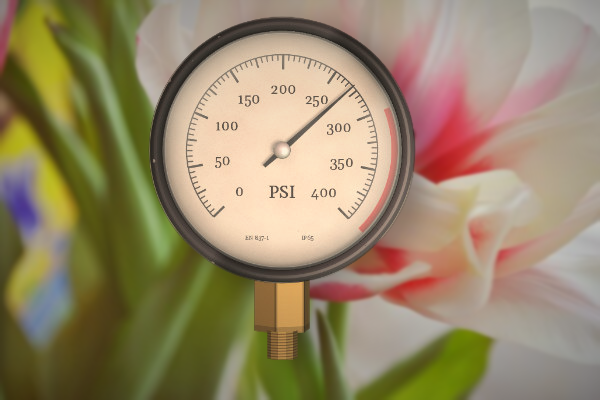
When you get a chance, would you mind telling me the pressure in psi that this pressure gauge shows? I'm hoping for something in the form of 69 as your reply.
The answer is 270
